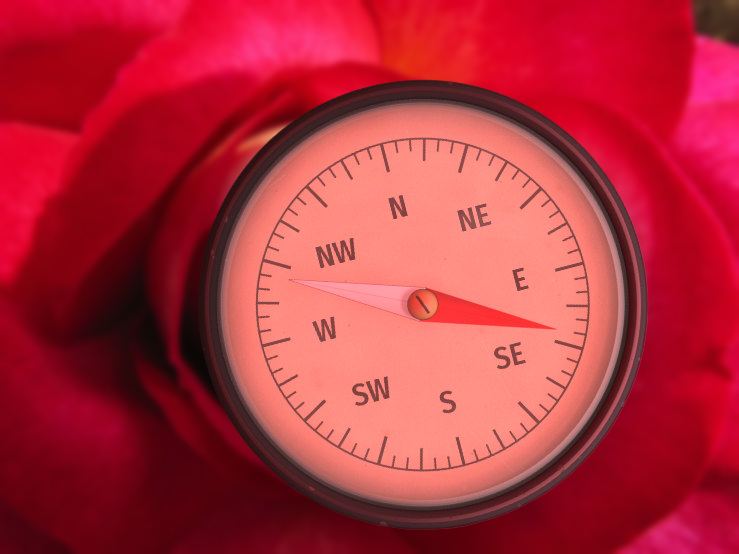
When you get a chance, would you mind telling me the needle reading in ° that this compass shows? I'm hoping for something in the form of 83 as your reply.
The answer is 115
